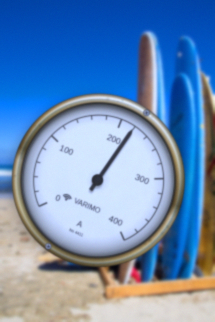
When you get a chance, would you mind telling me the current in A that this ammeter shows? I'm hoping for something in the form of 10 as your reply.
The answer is 220
